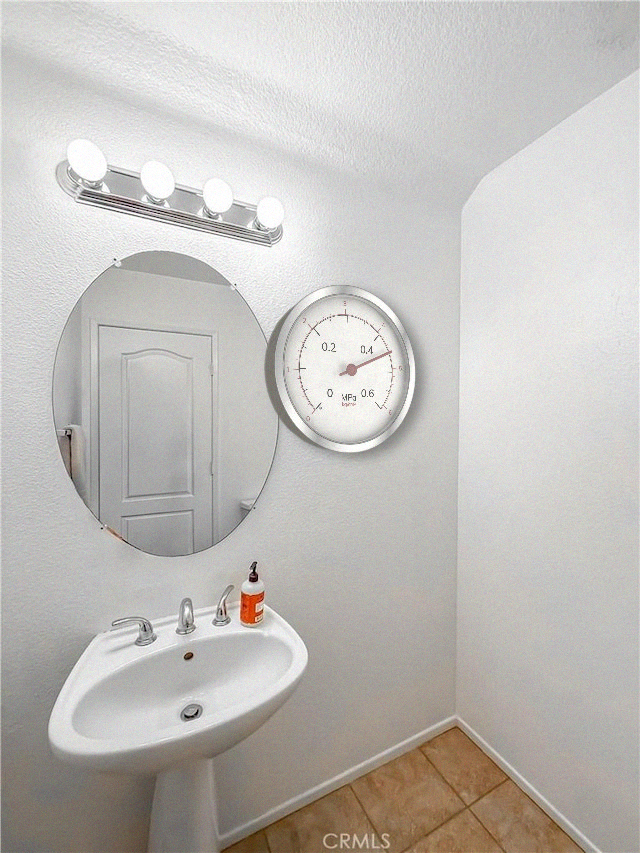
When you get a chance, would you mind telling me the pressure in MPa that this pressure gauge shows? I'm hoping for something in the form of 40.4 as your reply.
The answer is 0.45
